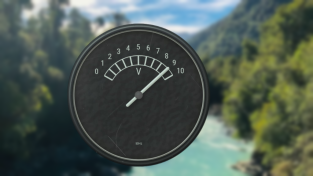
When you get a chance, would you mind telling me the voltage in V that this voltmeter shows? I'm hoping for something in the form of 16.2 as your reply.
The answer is 9
